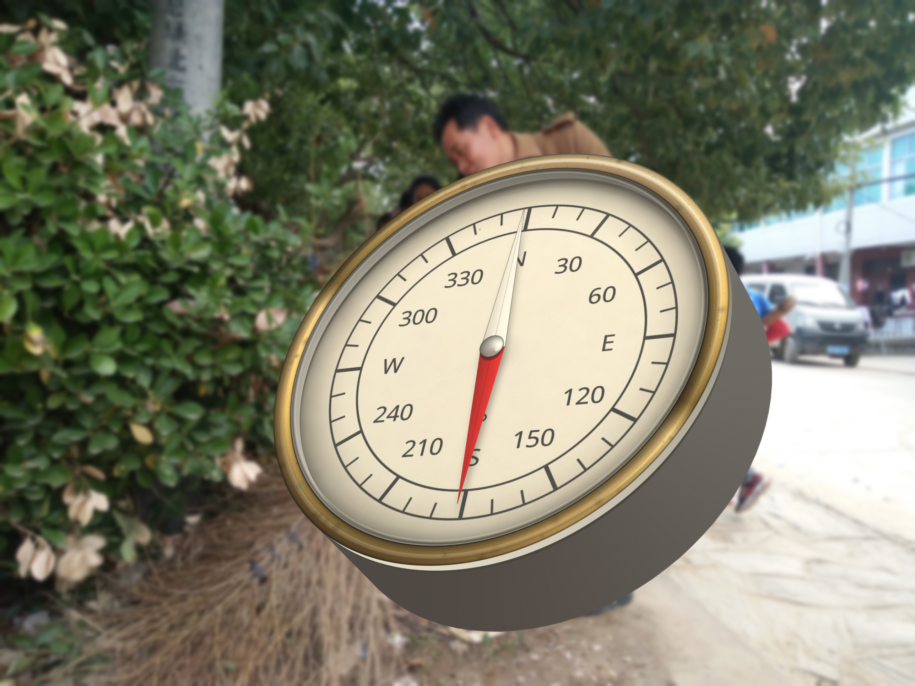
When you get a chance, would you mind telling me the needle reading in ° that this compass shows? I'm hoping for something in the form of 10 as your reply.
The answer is 180
